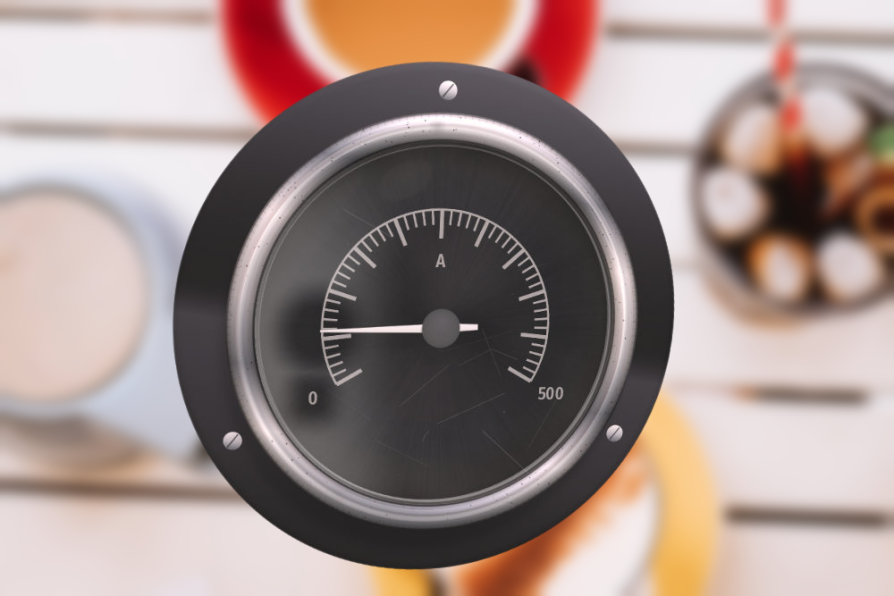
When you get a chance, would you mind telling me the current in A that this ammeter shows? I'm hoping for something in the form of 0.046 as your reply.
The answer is 60
